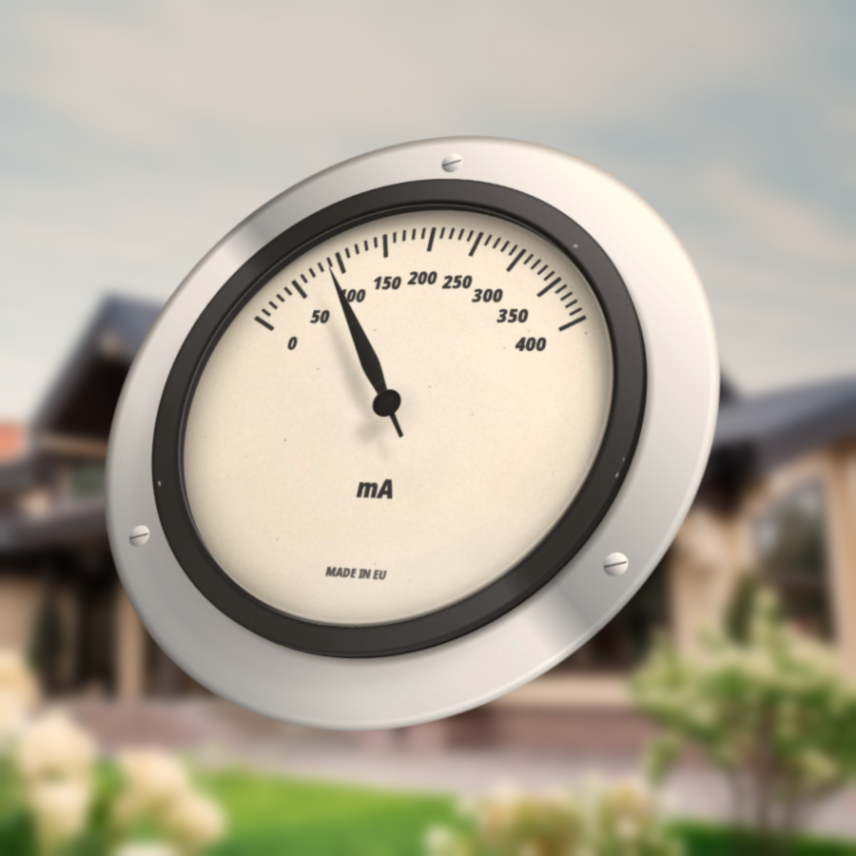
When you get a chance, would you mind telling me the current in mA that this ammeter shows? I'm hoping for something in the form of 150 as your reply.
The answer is 90
